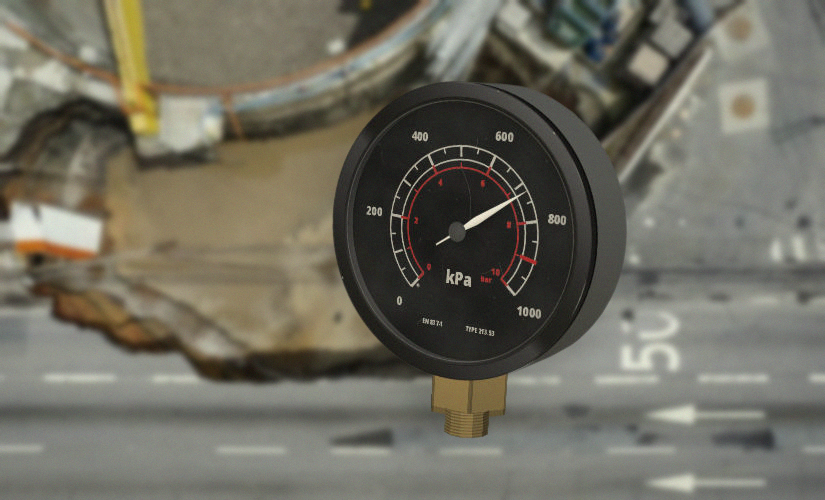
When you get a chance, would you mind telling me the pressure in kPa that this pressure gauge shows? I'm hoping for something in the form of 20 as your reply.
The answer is 725
